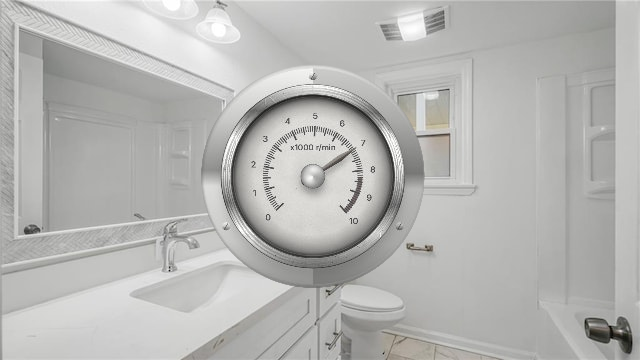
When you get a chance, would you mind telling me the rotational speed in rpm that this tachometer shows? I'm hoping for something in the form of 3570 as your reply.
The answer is 7000
